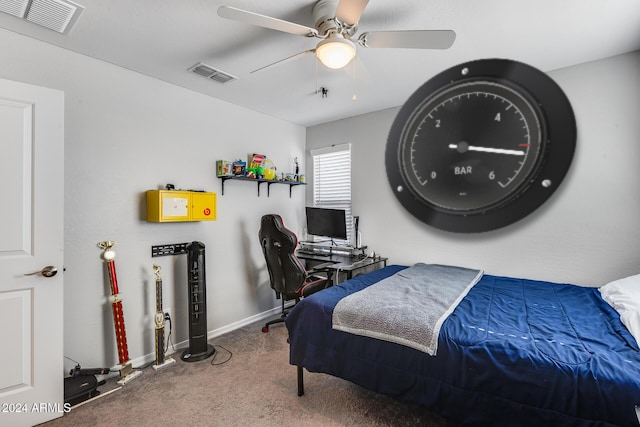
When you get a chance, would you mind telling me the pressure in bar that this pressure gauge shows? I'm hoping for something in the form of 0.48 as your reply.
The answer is 5.2
